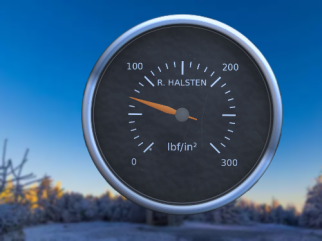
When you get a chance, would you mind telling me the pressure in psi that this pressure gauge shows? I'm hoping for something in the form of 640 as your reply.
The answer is 70
